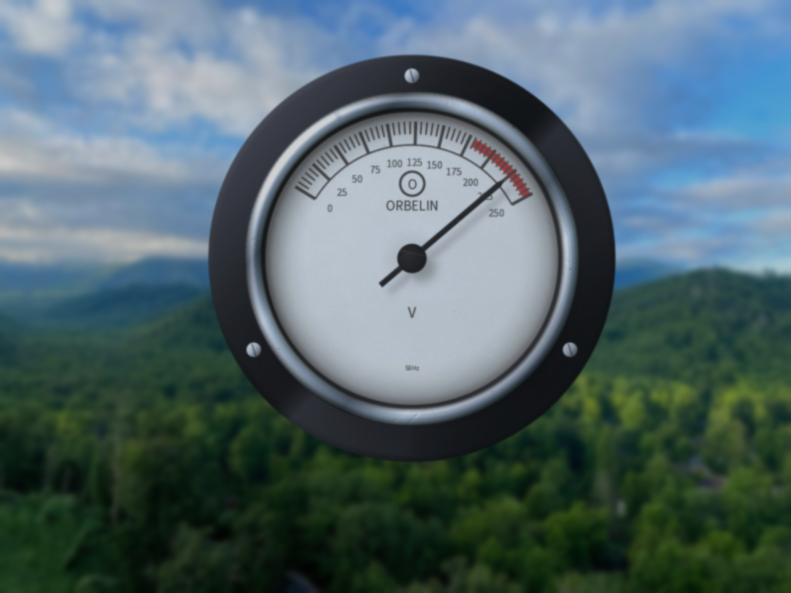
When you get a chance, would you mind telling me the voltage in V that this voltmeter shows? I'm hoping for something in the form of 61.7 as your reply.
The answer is 225
